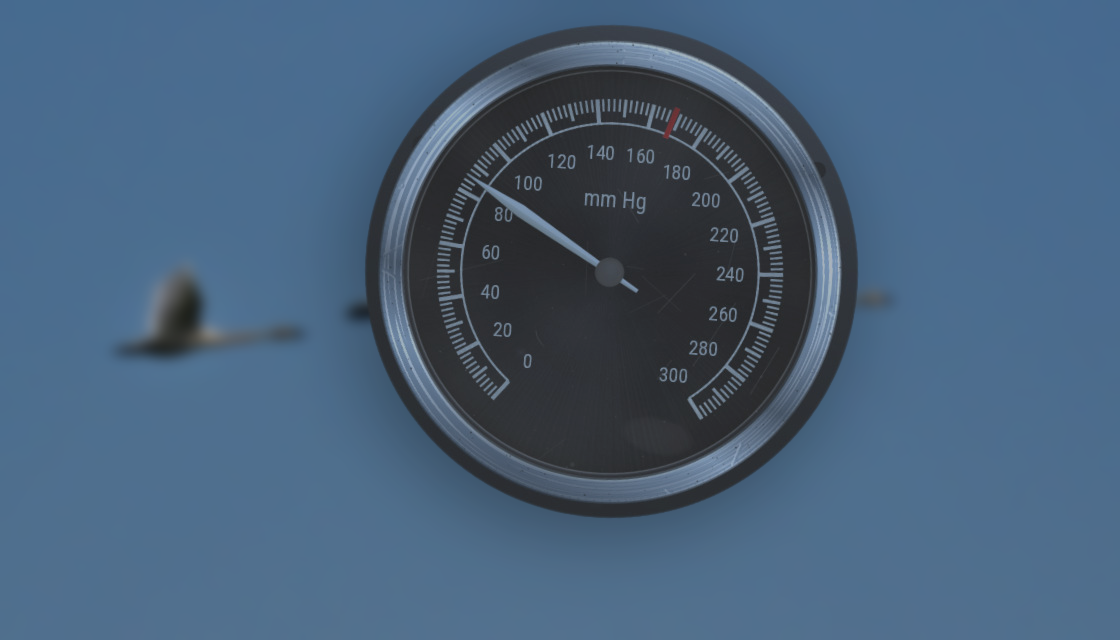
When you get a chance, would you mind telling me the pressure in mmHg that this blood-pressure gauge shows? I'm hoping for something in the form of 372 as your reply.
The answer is 86
